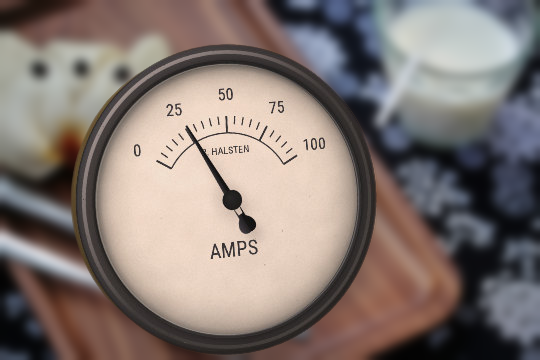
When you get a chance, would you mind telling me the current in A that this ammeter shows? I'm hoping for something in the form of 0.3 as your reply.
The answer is 25
